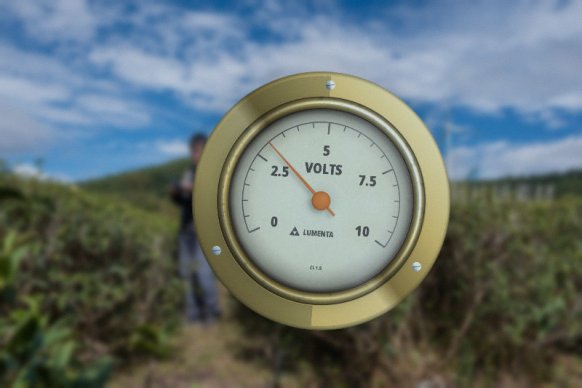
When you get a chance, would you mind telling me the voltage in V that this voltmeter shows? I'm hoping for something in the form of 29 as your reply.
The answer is 3
